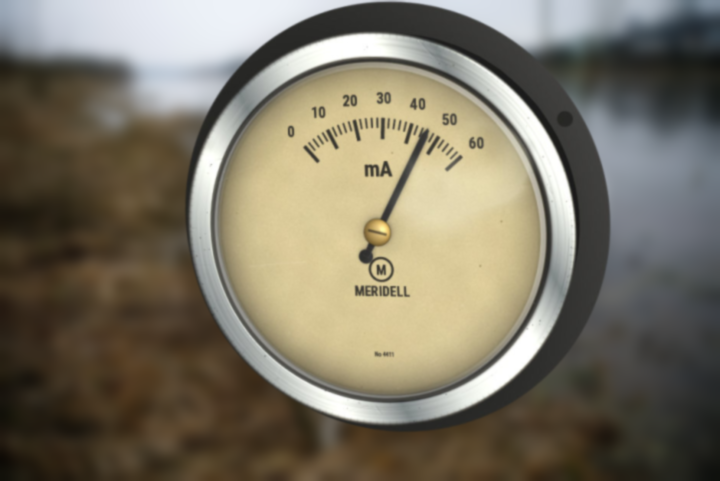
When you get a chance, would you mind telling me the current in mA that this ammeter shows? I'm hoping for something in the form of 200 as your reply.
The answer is 46
